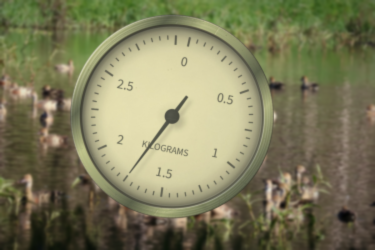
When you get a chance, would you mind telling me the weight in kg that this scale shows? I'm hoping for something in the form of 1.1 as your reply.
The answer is 1.75
